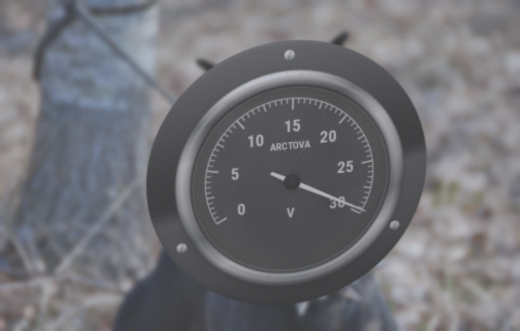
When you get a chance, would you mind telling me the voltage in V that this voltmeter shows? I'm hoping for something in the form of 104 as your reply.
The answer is 29.5
